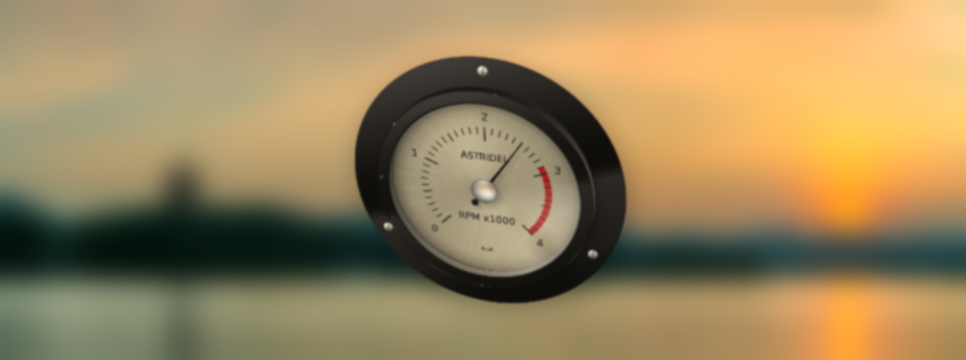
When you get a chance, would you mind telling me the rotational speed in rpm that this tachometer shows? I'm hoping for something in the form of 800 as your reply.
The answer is 2500
